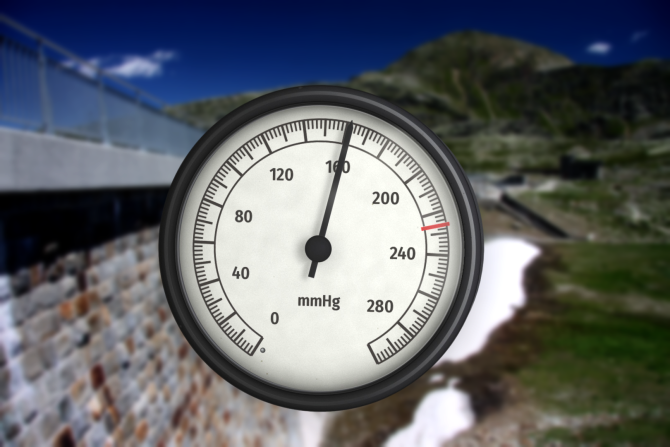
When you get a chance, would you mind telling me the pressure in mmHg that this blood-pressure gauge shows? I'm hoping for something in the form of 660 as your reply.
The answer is 162
